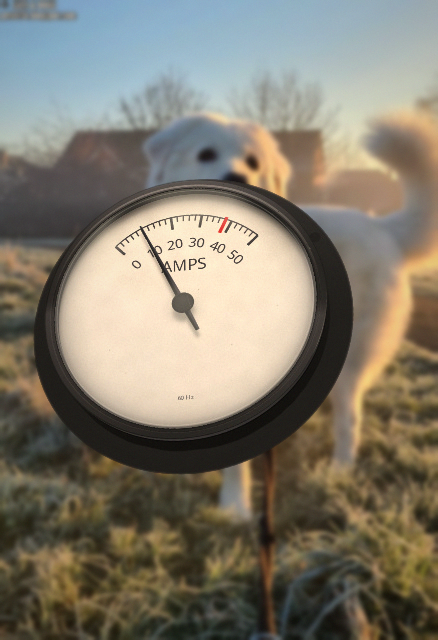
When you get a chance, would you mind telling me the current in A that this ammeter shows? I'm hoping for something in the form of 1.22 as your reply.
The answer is 10
